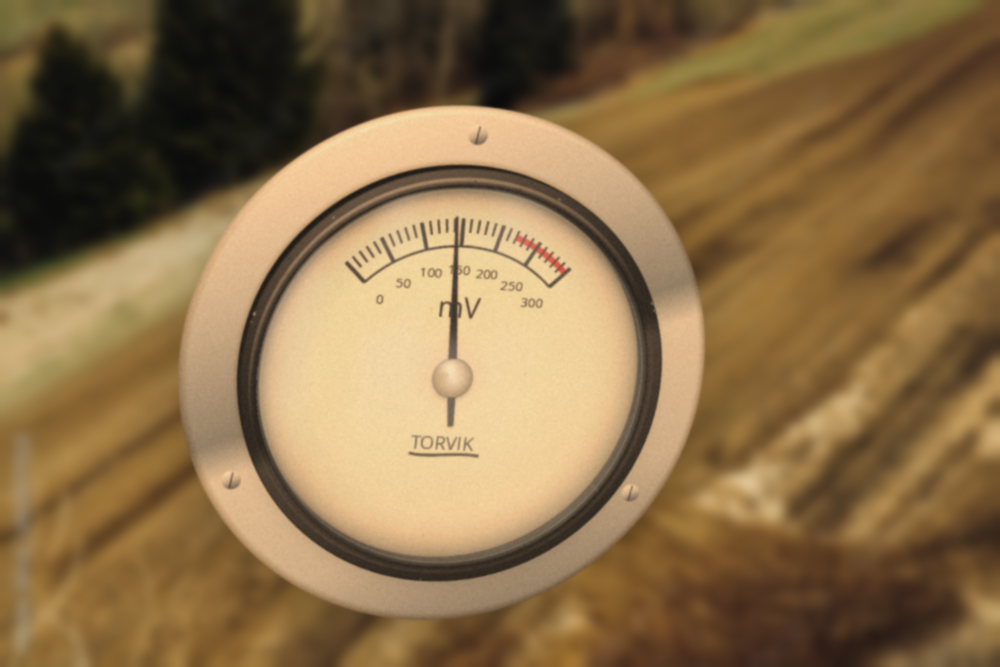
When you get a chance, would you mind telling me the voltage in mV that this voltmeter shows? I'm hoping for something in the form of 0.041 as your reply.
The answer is 140
